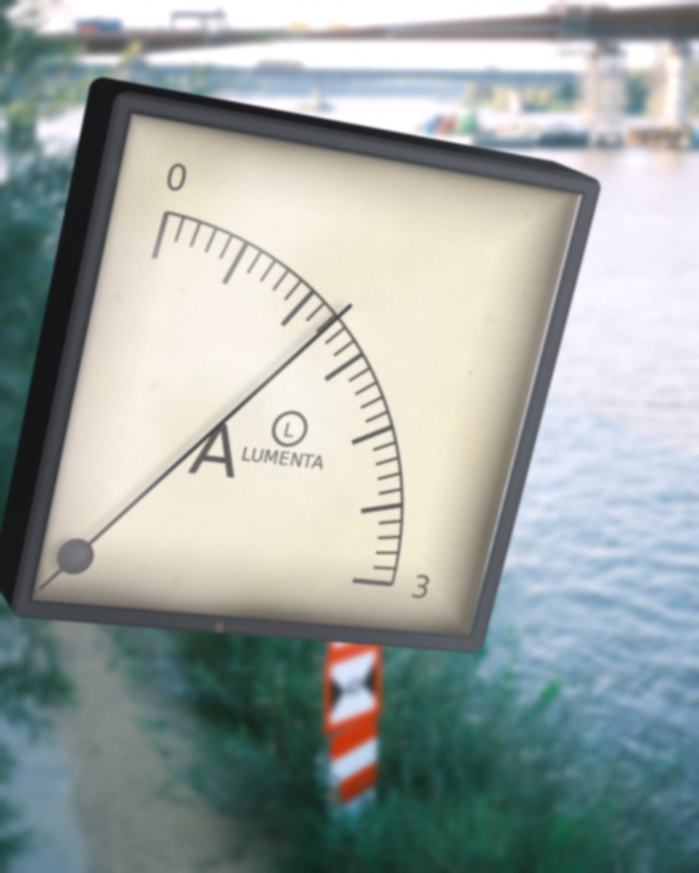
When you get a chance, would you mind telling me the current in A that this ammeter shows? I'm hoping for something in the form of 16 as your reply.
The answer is 1.2
